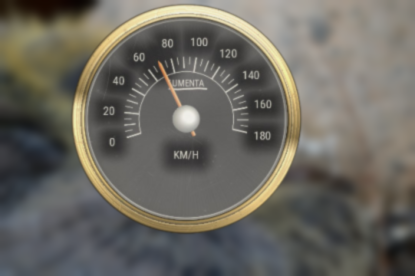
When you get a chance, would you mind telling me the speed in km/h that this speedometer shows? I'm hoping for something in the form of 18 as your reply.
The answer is 70
